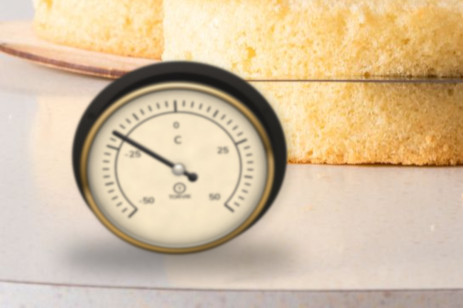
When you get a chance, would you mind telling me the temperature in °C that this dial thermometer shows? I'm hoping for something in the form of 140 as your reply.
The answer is -20
